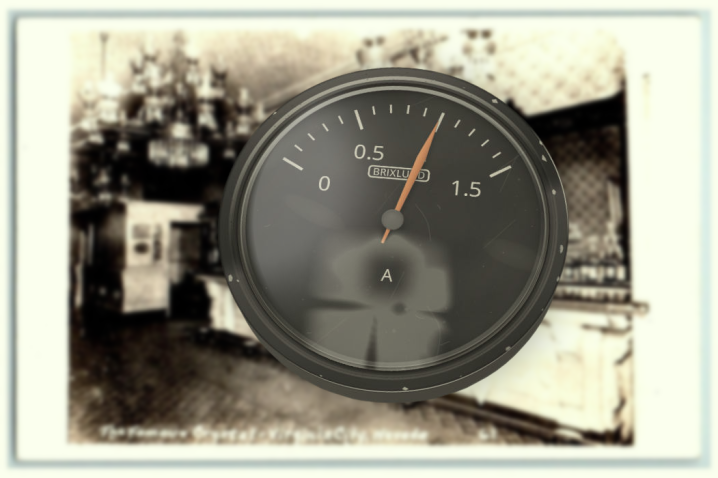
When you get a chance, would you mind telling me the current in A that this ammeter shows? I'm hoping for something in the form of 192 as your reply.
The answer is 1
